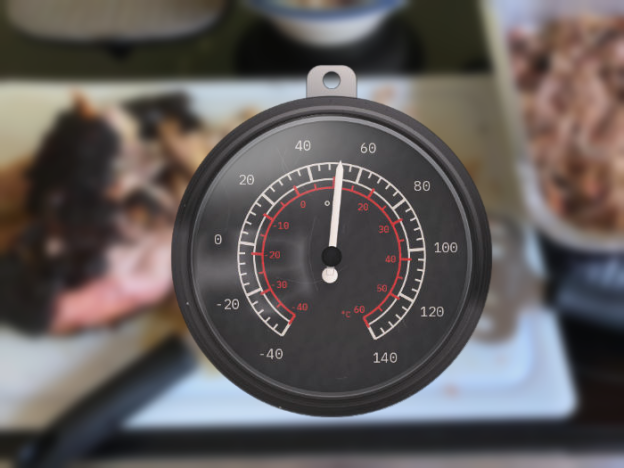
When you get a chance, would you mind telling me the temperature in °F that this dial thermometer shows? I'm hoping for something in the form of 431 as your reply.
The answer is 52
